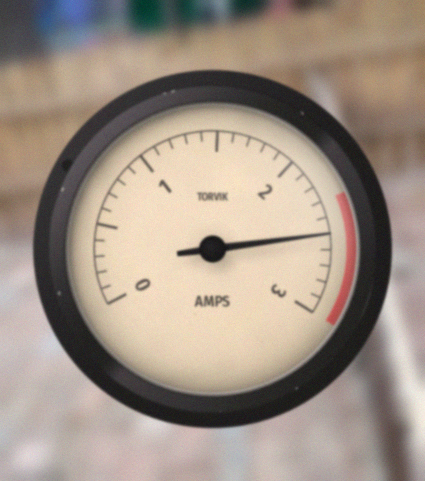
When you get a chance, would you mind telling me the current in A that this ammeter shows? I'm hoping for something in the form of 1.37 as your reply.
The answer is 2.5
